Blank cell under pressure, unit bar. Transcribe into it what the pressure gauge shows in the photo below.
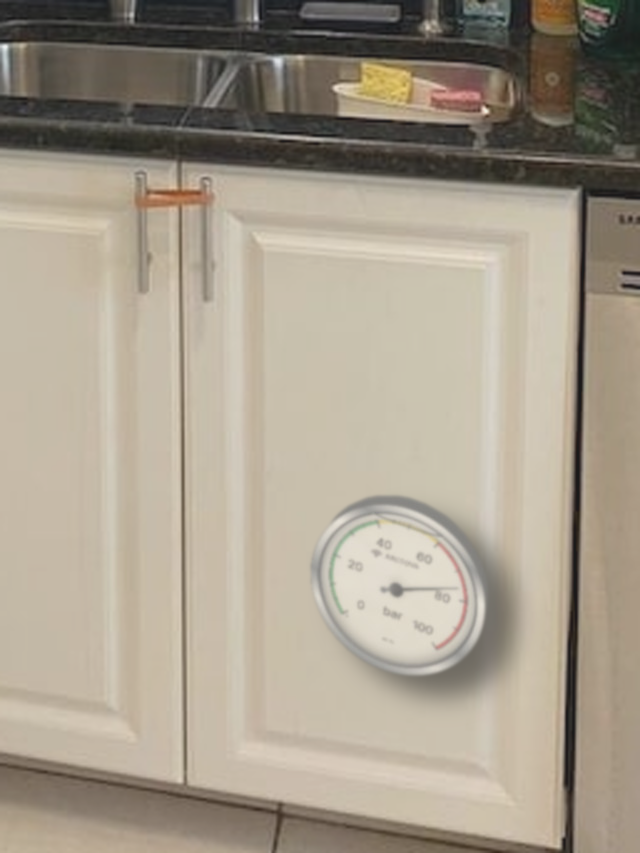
75 bar
